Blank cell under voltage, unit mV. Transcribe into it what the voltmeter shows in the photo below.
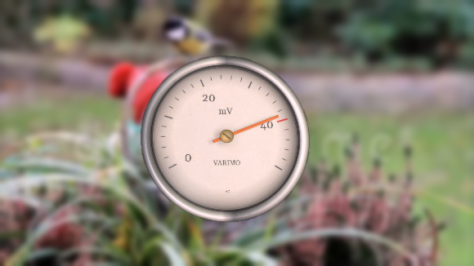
39 mV
